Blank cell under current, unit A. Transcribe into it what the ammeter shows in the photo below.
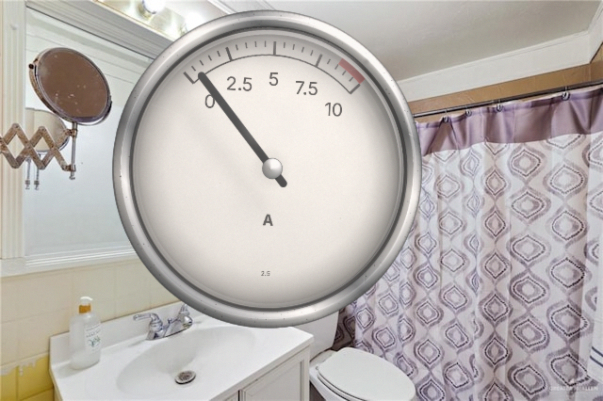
0.5 A
